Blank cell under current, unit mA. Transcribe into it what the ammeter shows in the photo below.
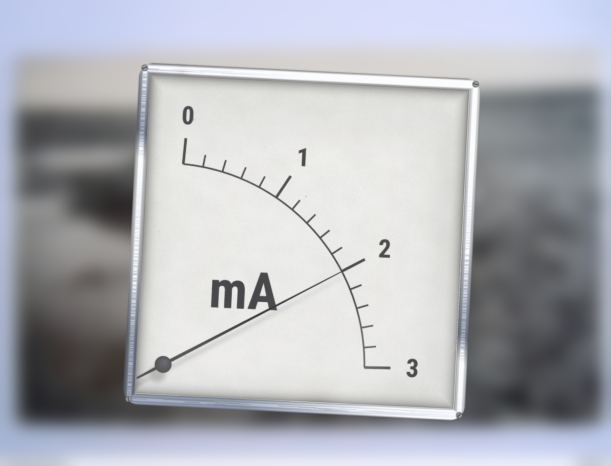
2 mA
